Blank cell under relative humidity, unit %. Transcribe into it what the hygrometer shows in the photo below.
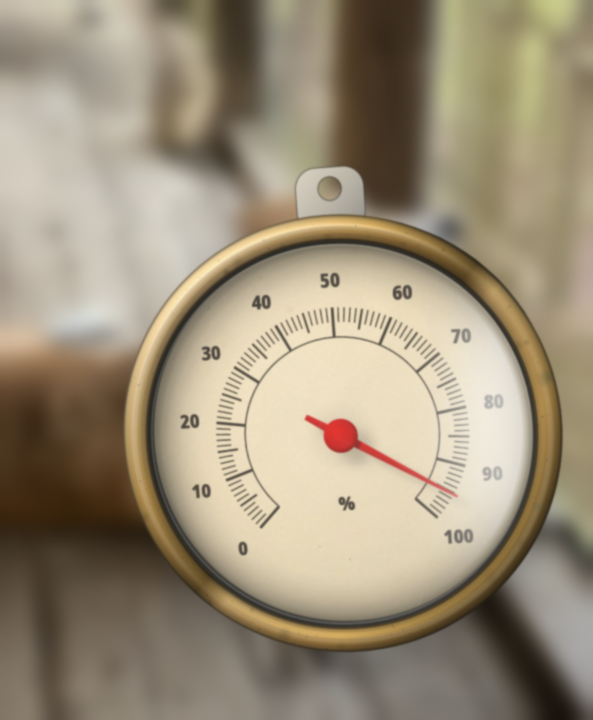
95 %
